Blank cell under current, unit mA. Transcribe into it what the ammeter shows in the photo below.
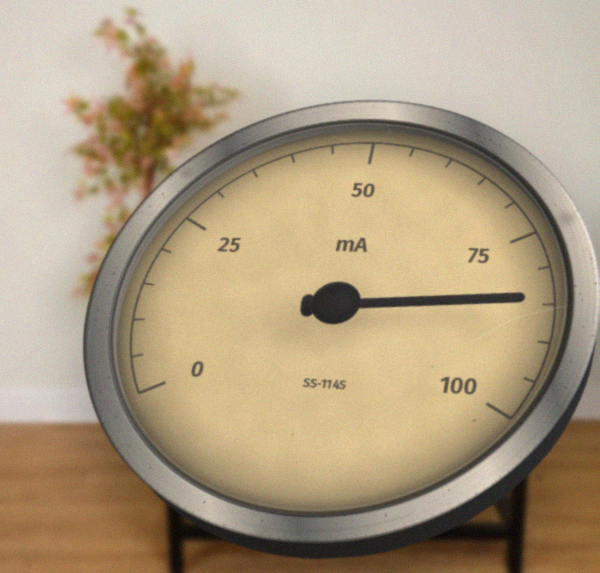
85 mA
